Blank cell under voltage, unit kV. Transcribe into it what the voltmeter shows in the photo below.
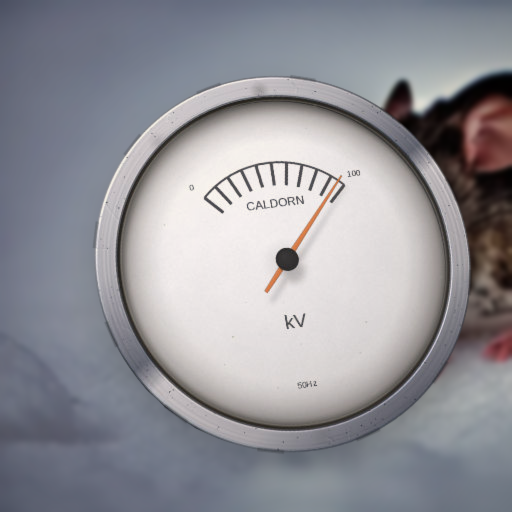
95 kV
